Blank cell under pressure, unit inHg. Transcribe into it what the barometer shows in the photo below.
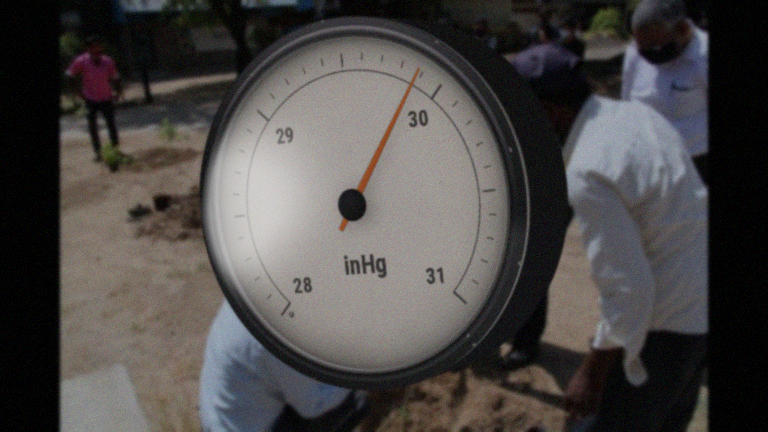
29.9 inHg
